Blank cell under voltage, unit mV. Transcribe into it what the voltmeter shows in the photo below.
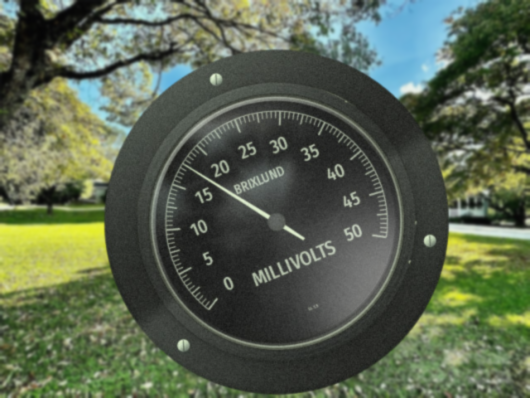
17.5 mV
